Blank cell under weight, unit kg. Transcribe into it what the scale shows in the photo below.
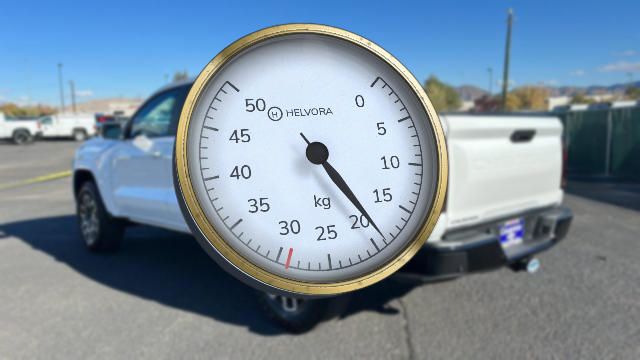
19 kg
